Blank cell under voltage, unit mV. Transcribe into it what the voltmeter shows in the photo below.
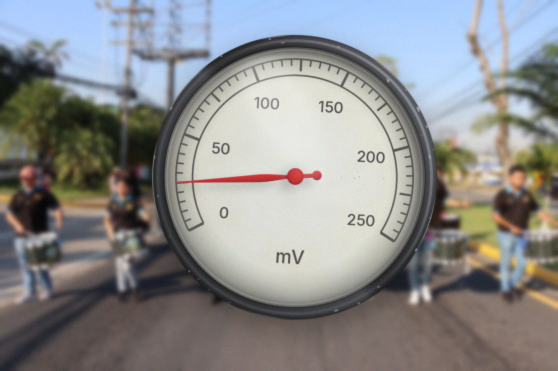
25 mV
